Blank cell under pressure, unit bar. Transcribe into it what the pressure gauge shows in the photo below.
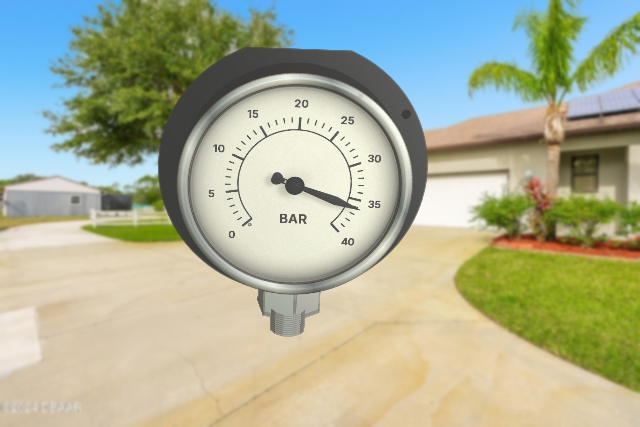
36 bar
